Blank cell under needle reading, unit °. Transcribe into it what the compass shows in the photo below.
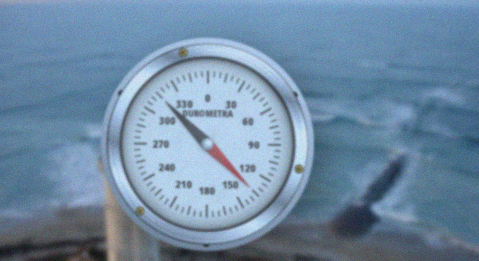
135 °
